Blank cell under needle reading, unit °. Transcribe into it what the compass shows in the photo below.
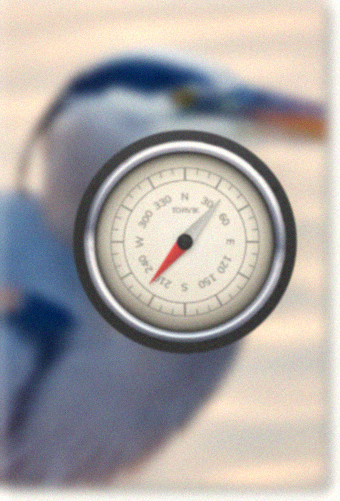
220 °
